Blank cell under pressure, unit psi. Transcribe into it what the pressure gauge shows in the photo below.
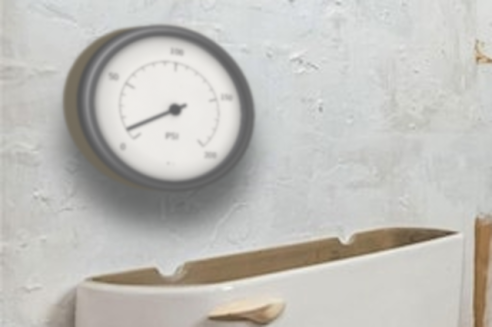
10 psi
